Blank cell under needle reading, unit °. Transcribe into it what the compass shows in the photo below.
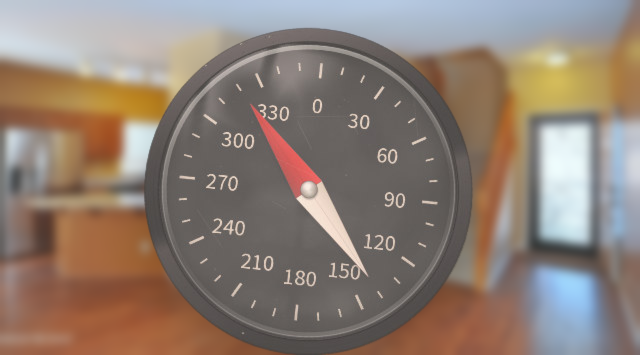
320 °
